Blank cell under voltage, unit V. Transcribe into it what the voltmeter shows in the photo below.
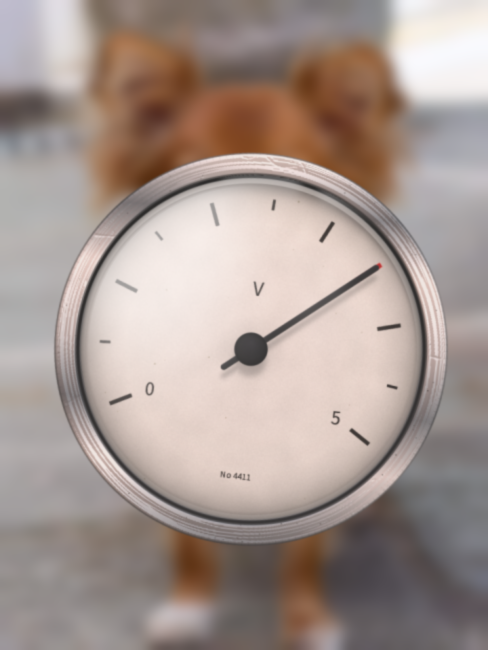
3.5 V
